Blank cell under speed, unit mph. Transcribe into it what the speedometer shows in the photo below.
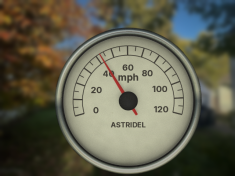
42.5 mph
